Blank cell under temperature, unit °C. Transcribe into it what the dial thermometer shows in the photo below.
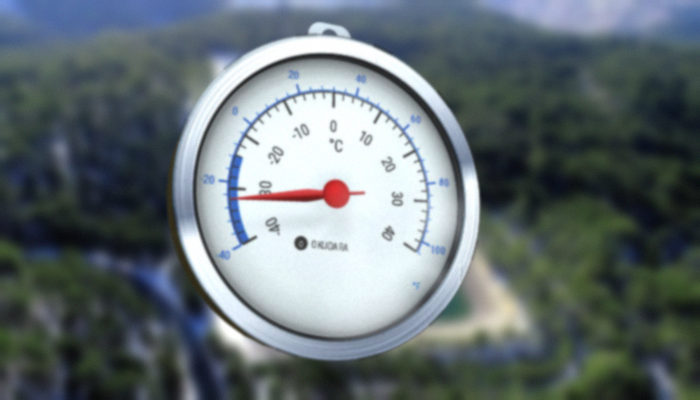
-32 °C
